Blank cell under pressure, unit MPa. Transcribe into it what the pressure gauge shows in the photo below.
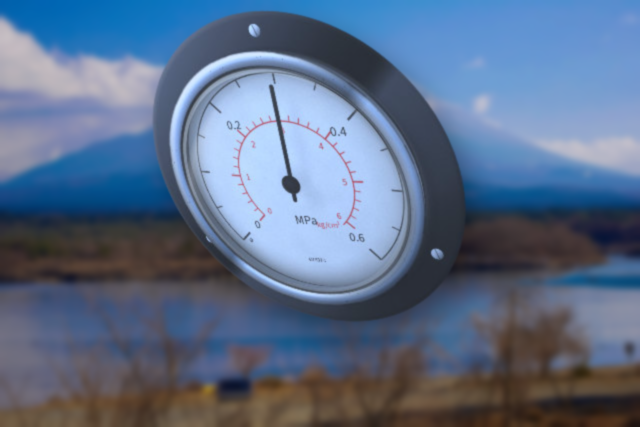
0.3 MPa
